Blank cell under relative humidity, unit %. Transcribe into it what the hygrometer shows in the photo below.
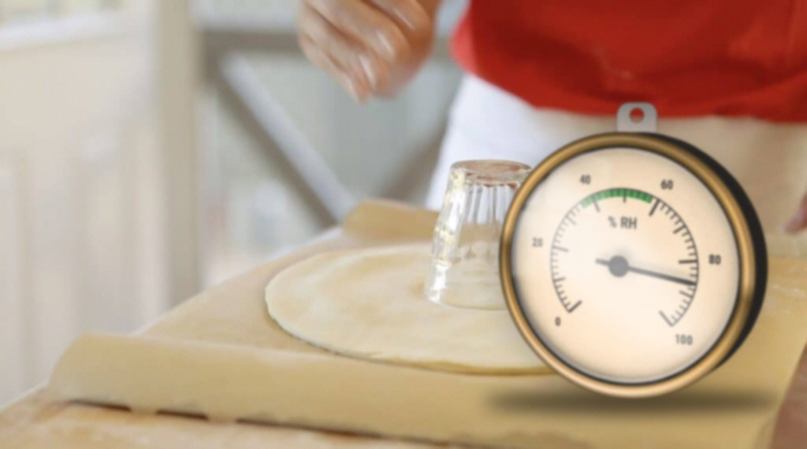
86 %
